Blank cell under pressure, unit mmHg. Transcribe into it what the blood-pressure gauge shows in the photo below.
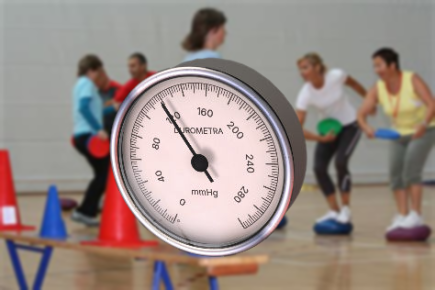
120 mmHg
